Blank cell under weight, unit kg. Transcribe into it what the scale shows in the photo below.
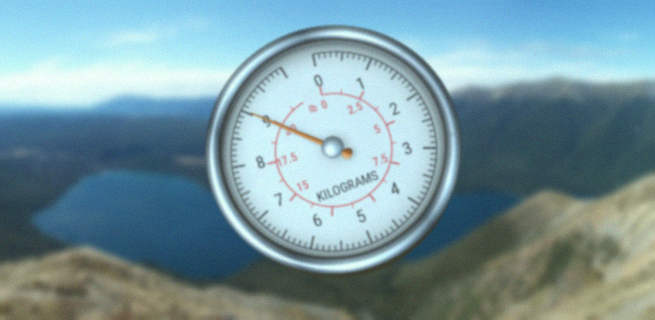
9 kg
